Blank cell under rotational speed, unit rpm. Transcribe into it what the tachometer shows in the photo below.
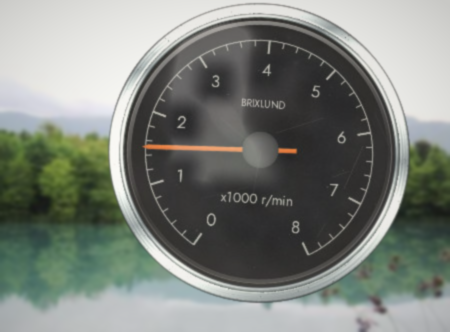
1500 rpm
